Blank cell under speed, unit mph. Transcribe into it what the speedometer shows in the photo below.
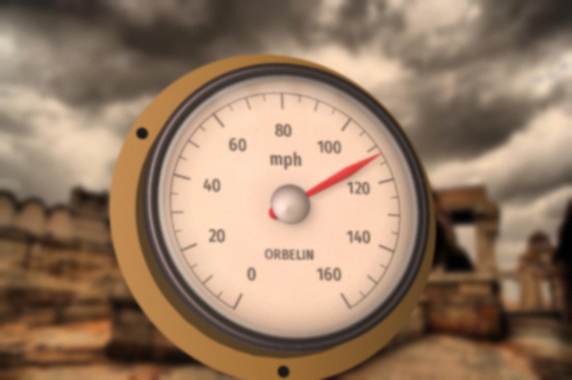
112.5 mph
